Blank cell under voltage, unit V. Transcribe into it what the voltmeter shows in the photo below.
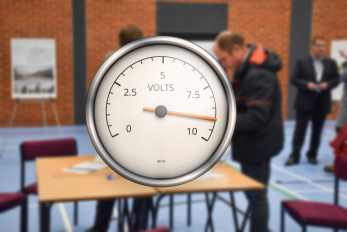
9 V
